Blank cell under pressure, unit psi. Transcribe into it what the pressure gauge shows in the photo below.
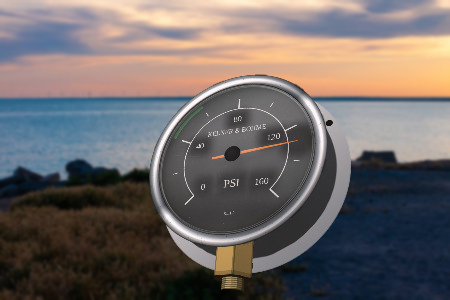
130 psi
